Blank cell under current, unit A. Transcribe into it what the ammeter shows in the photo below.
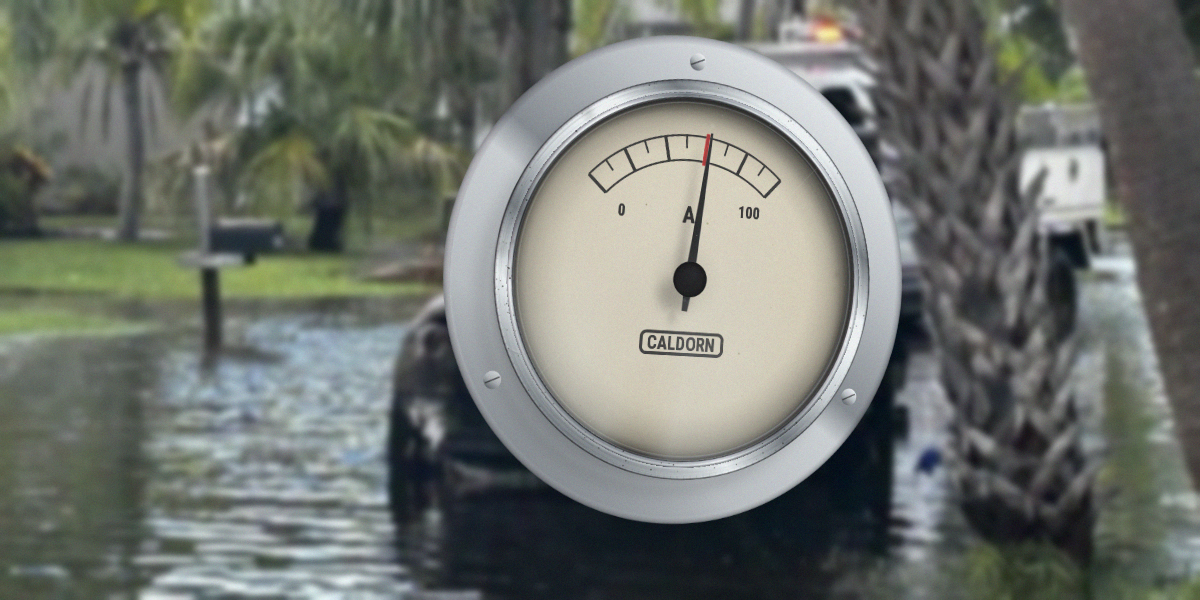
60 A
